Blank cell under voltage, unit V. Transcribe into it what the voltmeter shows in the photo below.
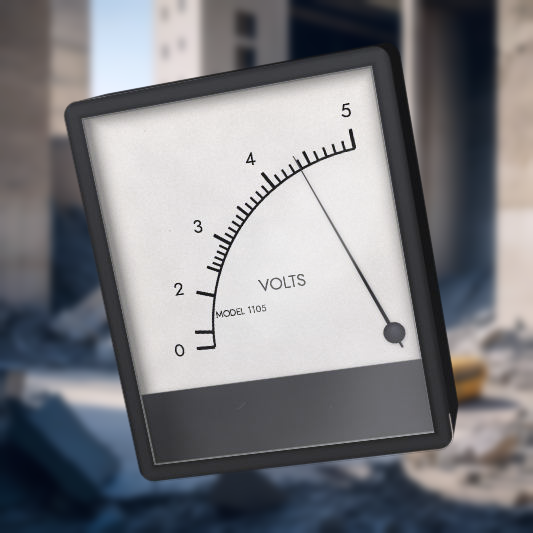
4.4 V
